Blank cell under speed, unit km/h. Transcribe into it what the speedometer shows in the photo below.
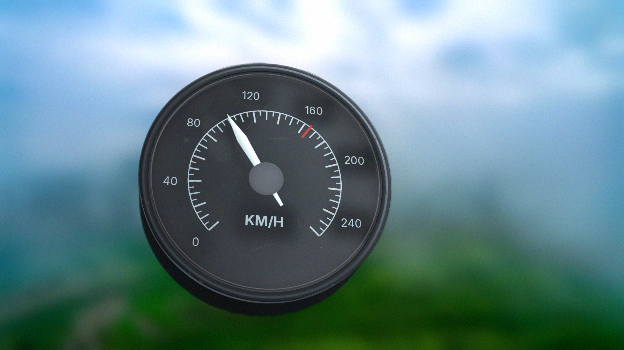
100 km/h
